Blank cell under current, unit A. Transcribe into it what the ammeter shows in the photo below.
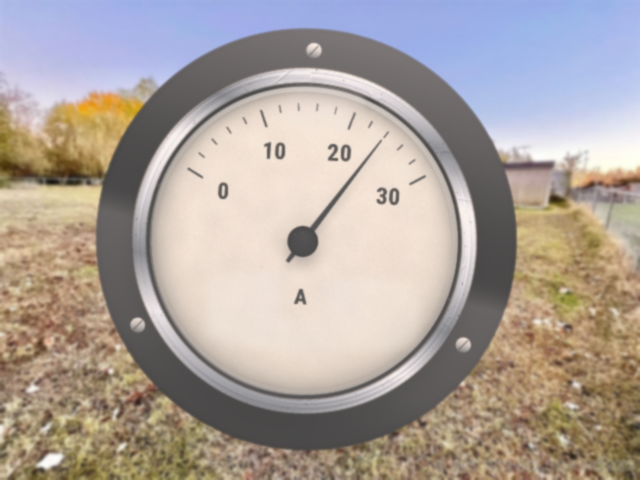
24 A
